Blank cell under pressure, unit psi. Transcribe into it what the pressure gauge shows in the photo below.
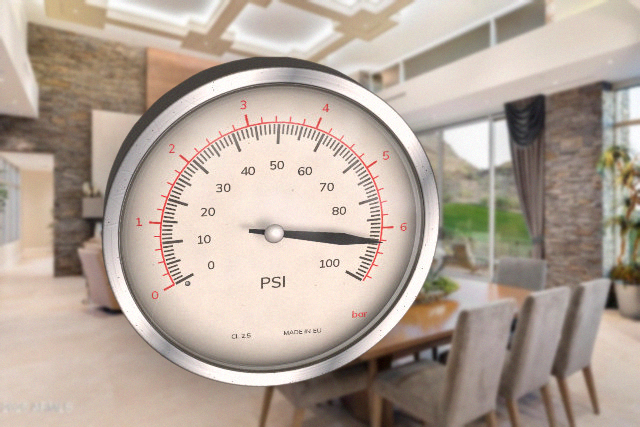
90 psi
